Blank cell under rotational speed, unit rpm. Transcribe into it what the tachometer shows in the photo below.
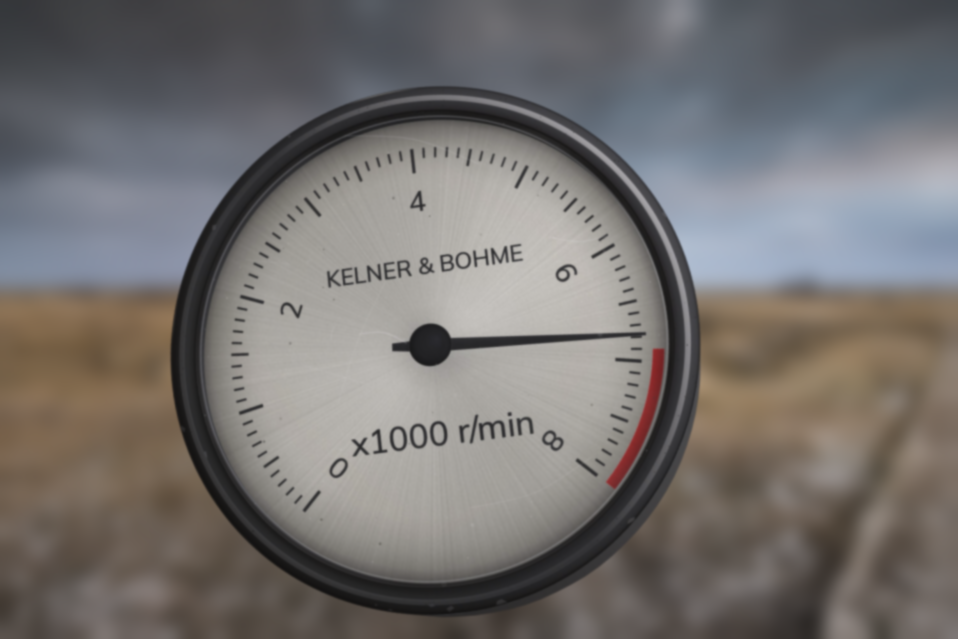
6800 rpm
